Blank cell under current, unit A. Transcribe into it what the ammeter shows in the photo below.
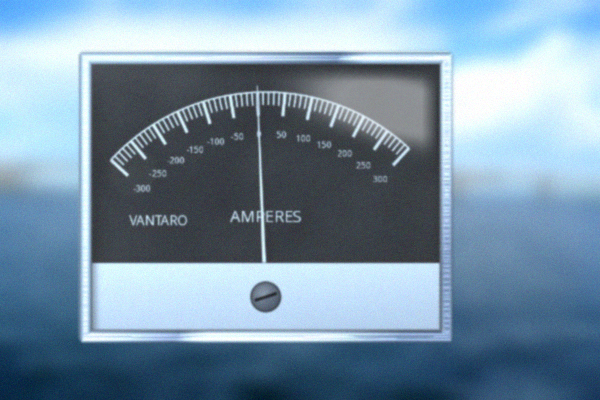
0 A
